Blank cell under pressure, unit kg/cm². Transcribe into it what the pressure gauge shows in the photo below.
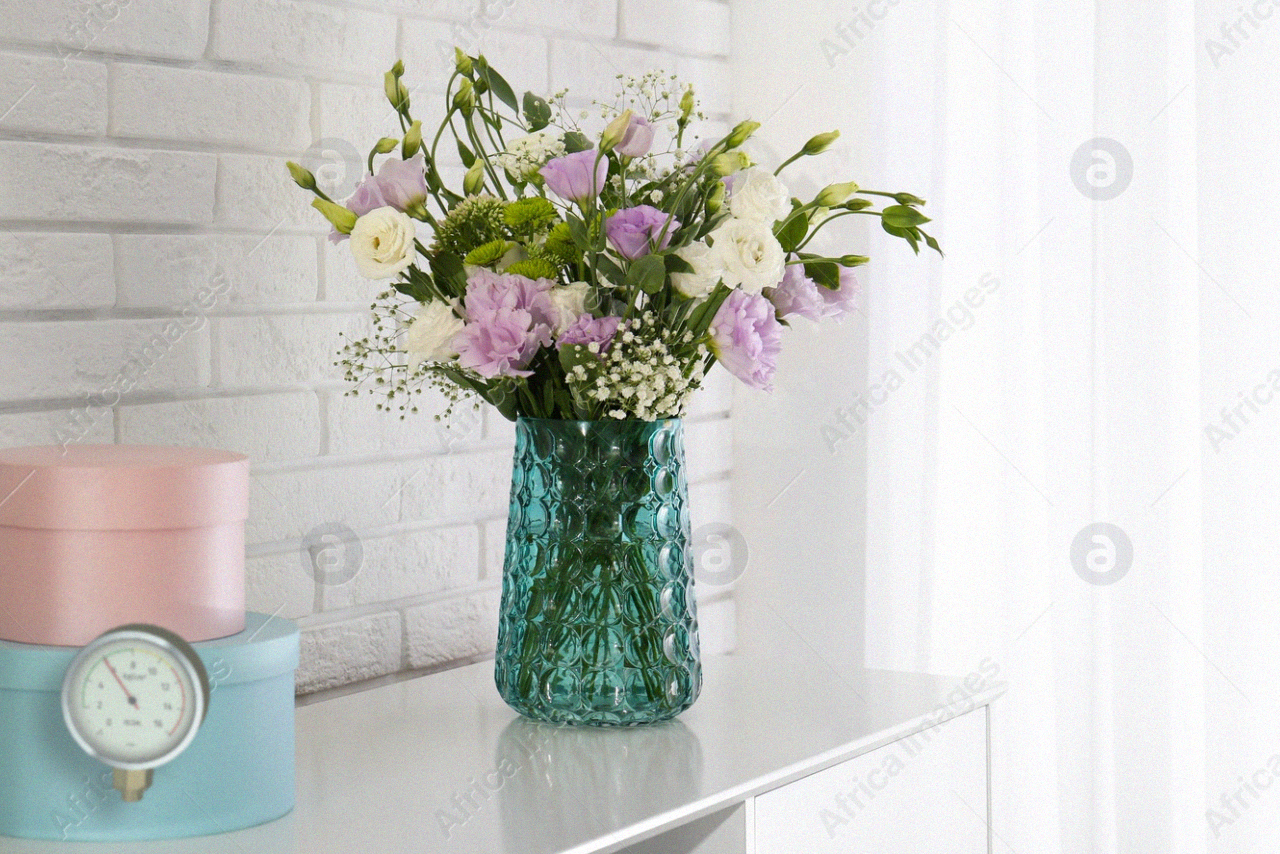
6 kg/cm²
